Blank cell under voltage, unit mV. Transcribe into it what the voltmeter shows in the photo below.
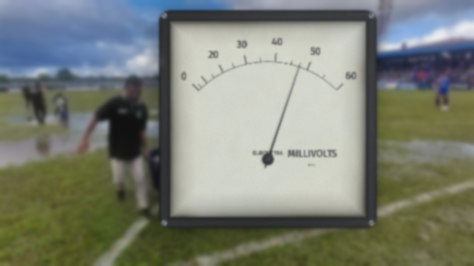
47.5 mV
